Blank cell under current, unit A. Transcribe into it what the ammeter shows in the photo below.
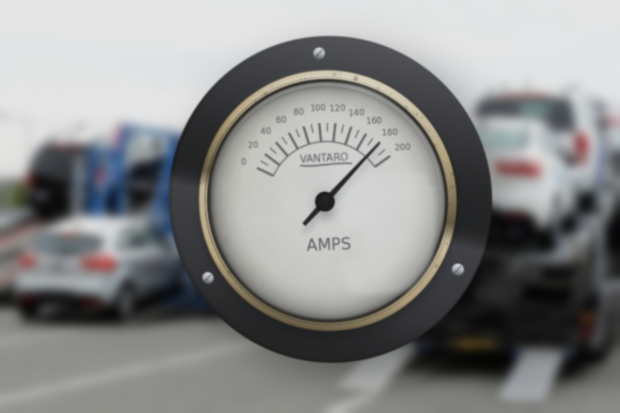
180 A
